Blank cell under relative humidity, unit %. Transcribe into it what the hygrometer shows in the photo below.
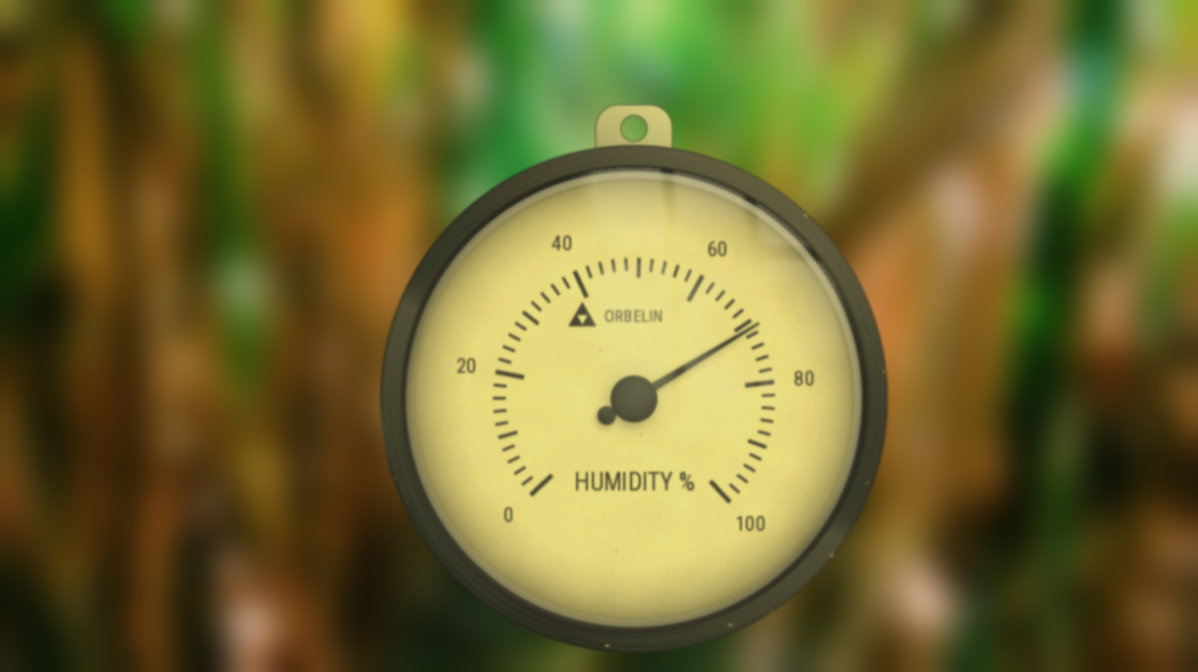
71 %
